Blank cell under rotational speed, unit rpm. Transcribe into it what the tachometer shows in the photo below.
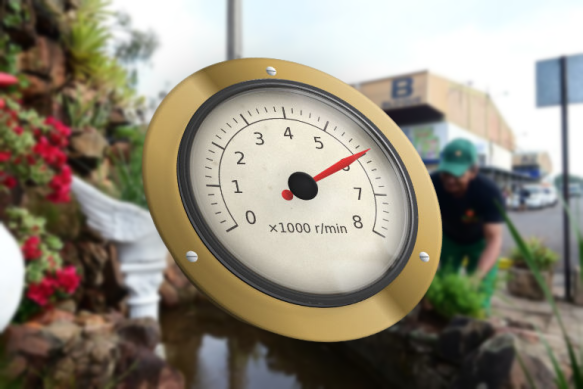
6000 rpm
